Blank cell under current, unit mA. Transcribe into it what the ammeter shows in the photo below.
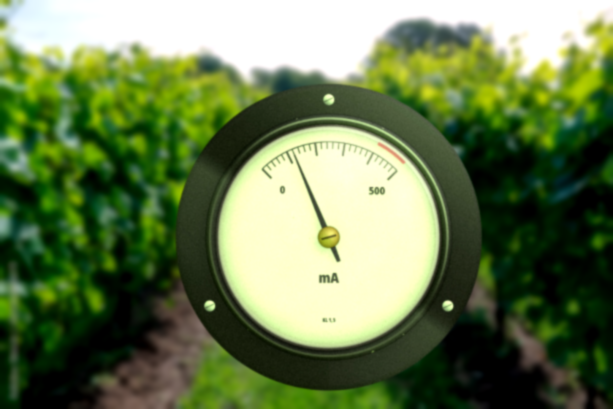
120 mA
